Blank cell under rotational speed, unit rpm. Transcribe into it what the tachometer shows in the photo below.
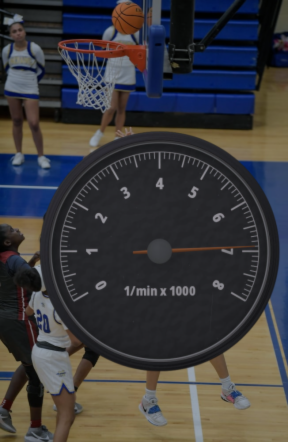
6900 rpm
